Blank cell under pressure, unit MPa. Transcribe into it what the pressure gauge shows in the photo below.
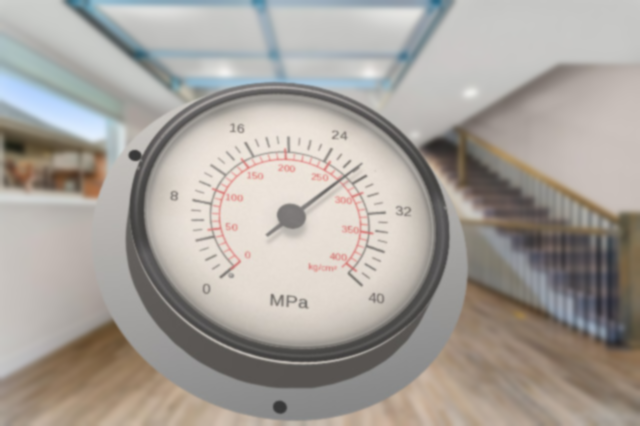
27 MPa
